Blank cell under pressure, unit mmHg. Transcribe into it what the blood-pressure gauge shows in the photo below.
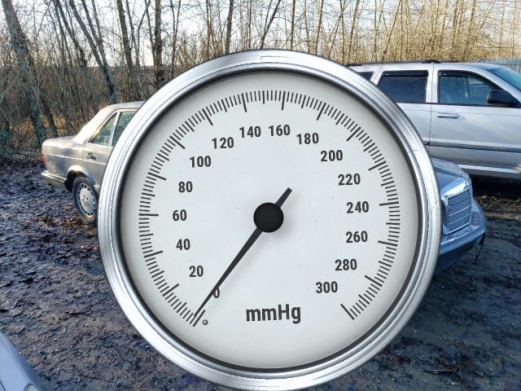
2 mmHg
